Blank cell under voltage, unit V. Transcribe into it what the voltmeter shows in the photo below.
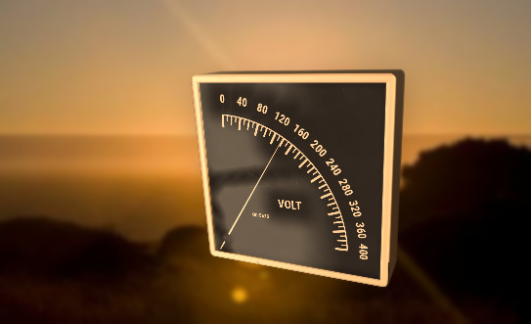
140 V
